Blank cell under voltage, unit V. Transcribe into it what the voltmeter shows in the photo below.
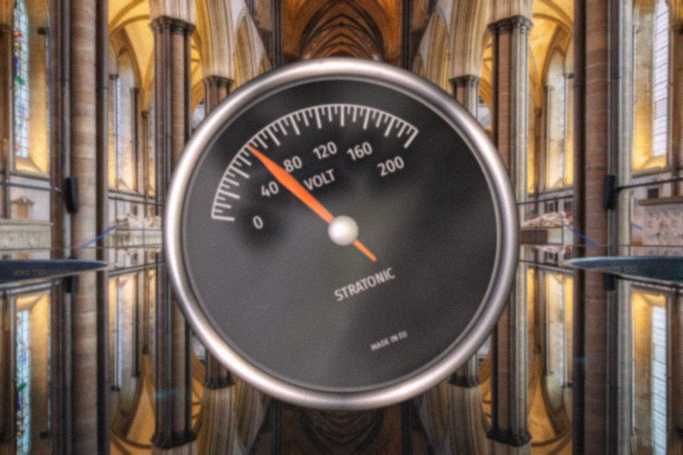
60 V
